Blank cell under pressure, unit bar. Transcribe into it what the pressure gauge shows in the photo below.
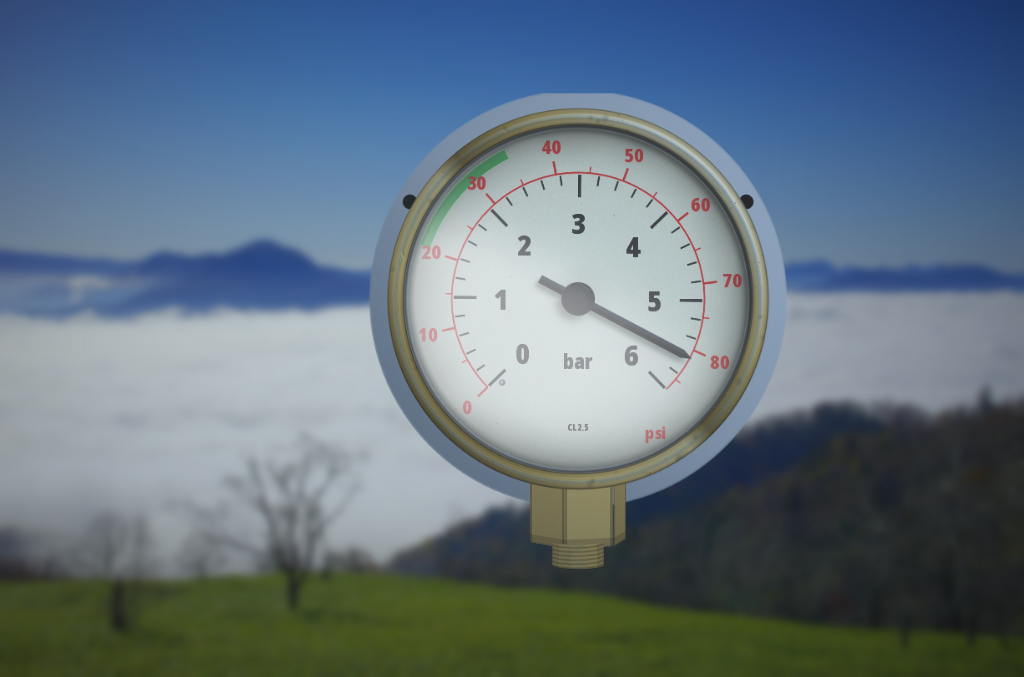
5.6 bar
